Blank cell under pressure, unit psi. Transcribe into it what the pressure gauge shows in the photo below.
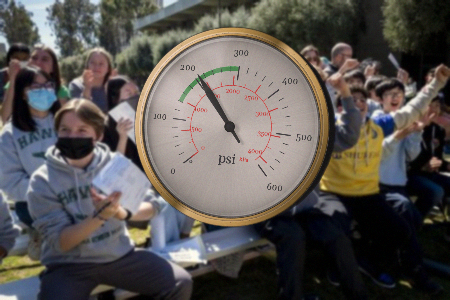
210 psi
